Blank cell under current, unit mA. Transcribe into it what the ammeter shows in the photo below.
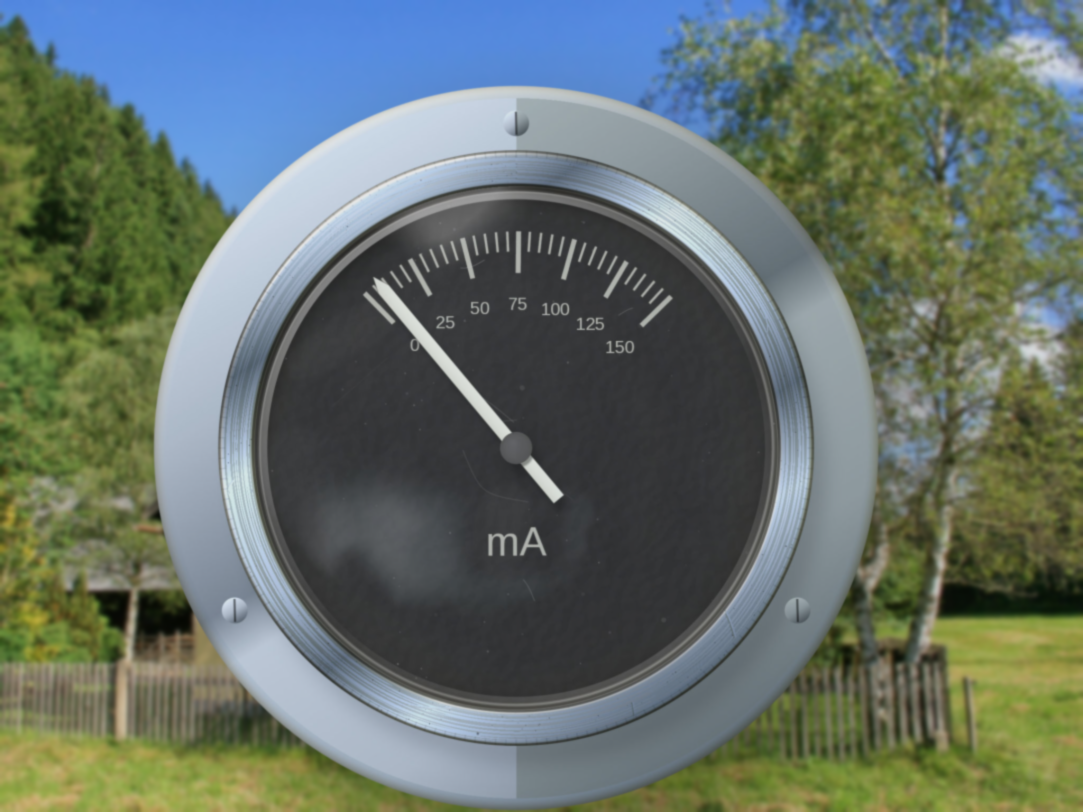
7.5 mA
